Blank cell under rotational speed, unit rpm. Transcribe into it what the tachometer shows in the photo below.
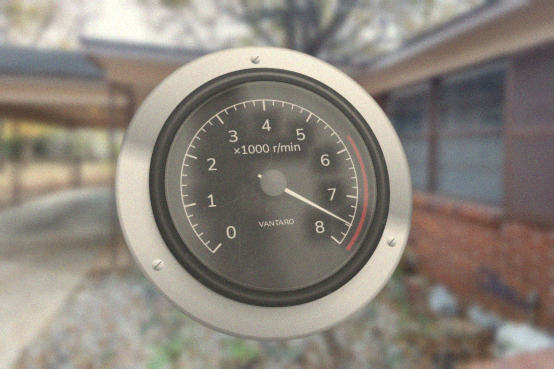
7600 rpm
